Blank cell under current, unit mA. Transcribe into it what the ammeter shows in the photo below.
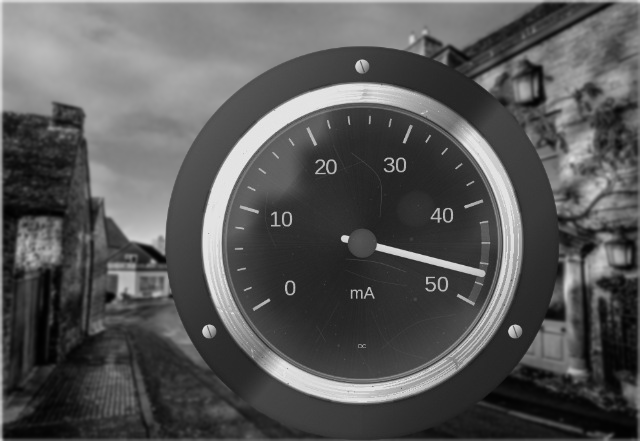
47 mA
